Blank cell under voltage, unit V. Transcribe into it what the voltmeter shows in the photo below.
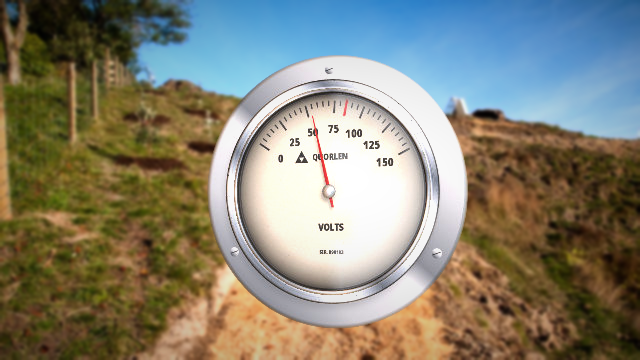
55 V
